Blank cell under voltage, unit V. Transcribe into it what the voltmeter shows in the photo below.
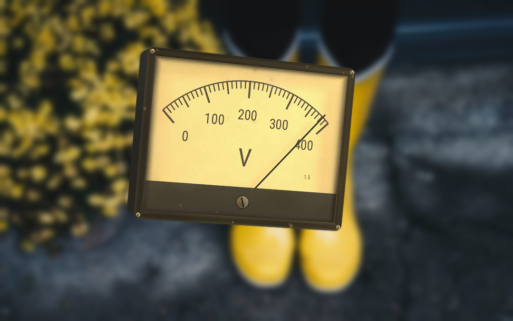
380 V
